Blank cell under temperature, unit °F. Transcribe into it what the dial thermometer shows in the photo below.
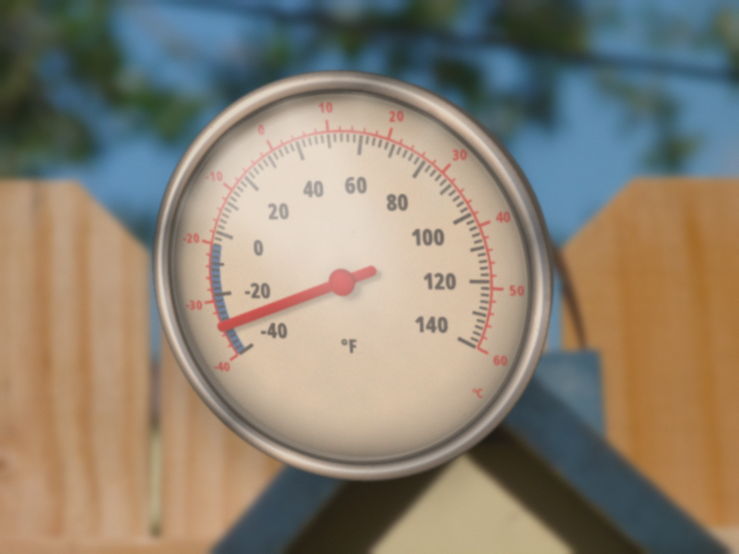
-30 °F
